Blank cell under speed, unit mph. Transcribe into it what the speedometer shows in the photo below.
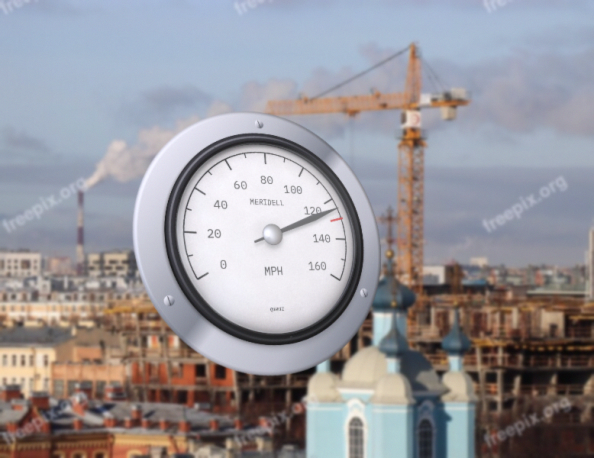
125 mph
